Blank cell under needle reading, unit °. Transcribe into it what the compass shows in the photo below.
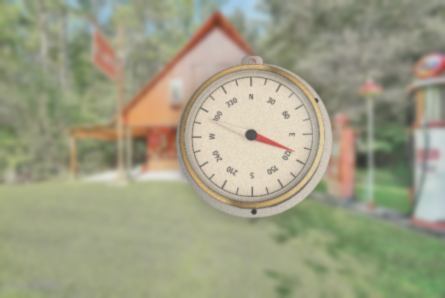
112.5 °
